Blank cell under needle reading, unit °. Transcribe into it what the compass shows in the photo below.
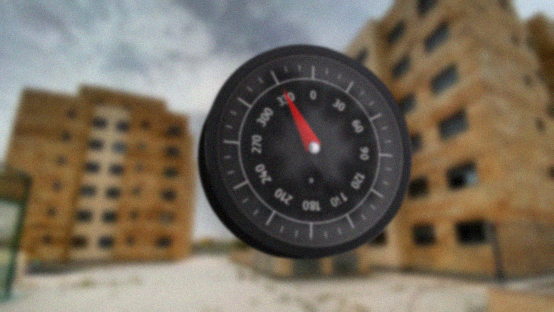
330 °
